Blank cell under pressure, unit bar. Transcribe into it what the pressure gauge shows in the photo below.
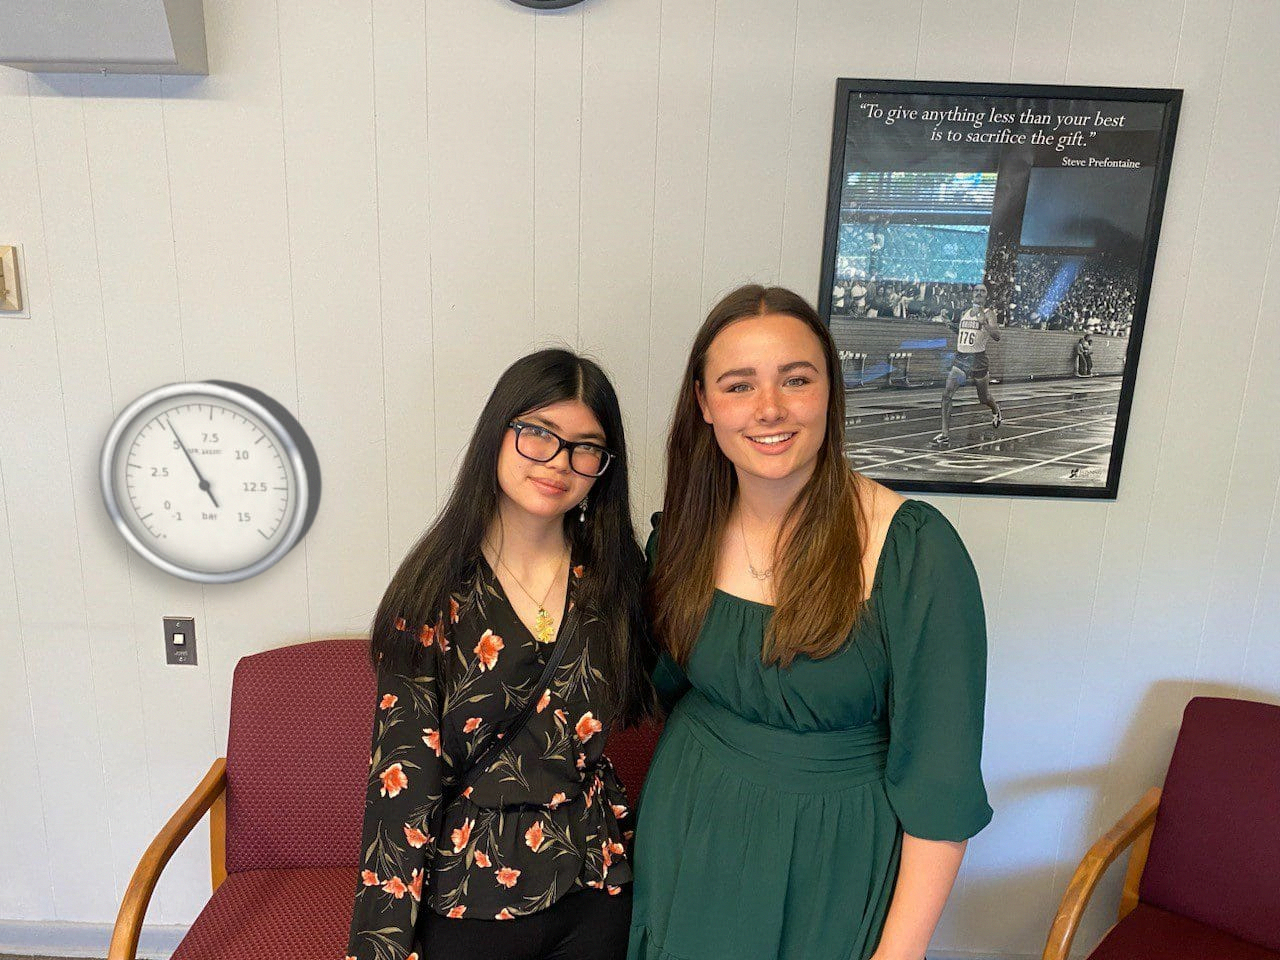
5.5 bar
